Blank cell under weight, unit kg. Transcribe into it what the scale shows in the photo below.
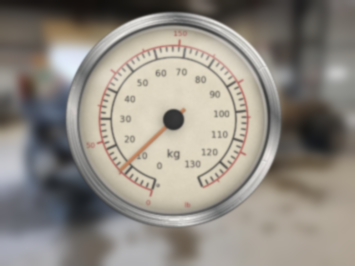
12 kg
